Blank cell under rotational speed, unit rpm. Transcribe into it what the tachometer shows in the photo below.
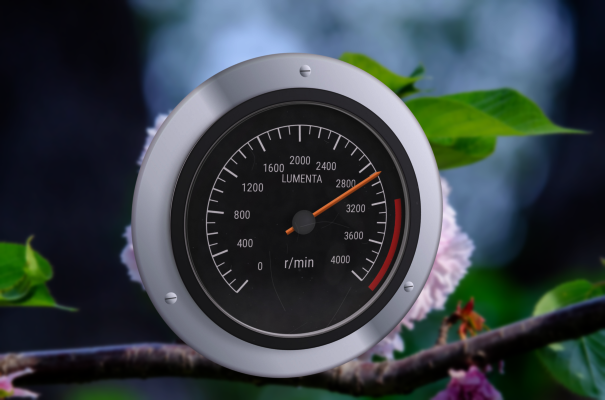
2900 rpm
